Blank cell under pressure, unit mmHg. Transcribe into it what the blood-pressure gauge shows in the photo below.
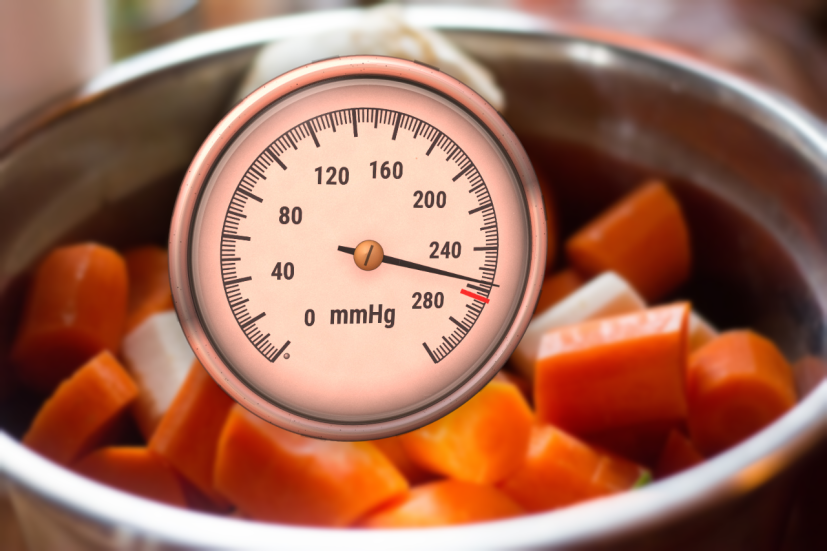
256 mmHg
